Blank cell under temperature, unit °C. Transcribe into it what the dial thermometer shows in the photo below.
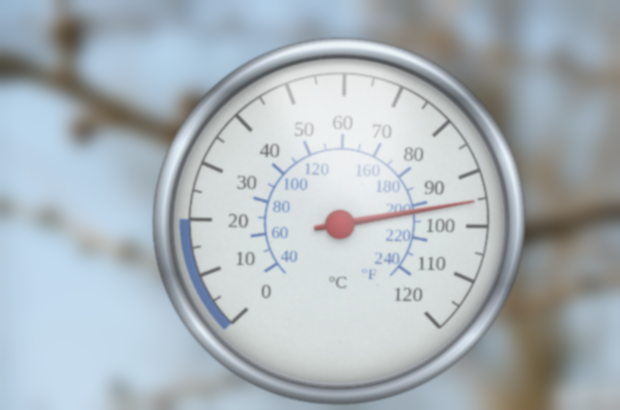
95 °C
